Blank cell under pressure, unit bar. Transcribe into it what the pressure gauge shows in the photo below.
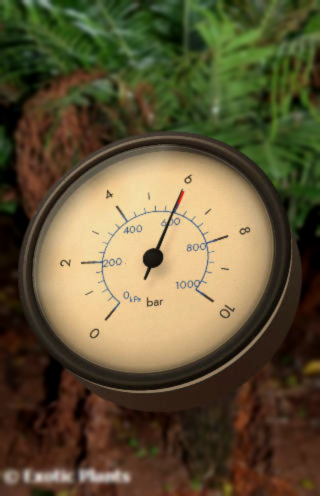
6 bar
